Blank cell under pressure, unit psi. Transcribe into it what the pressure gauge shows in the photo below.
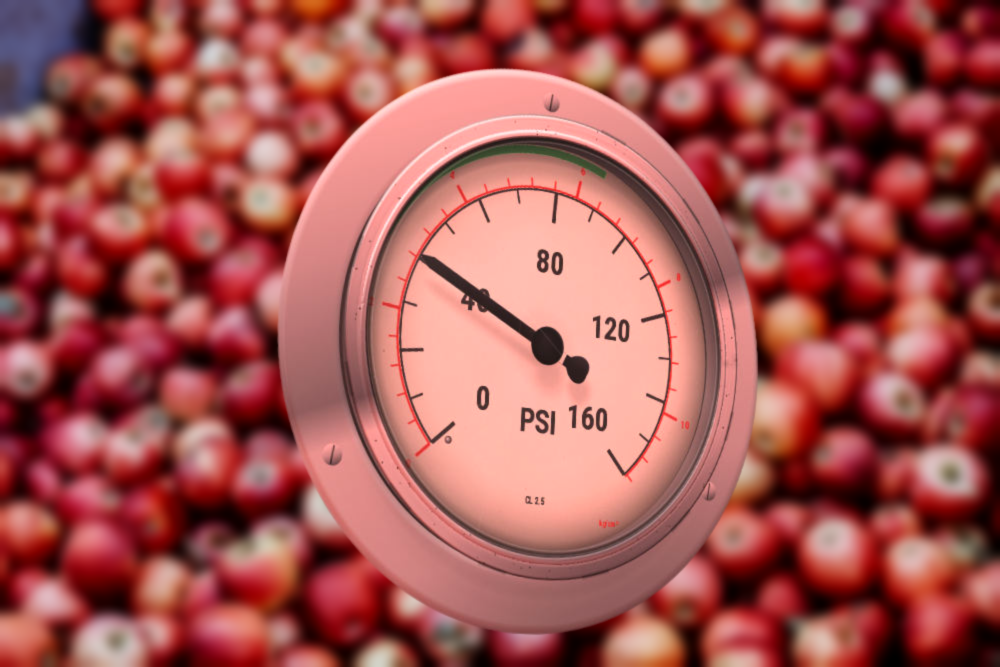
40 psi
